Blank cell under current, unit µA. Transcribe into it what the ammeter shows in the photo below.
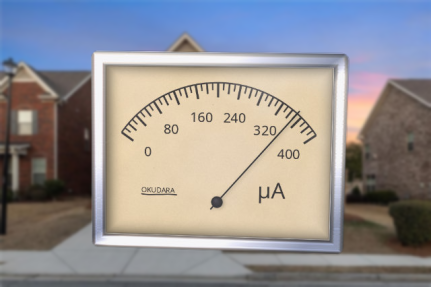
350 µA
